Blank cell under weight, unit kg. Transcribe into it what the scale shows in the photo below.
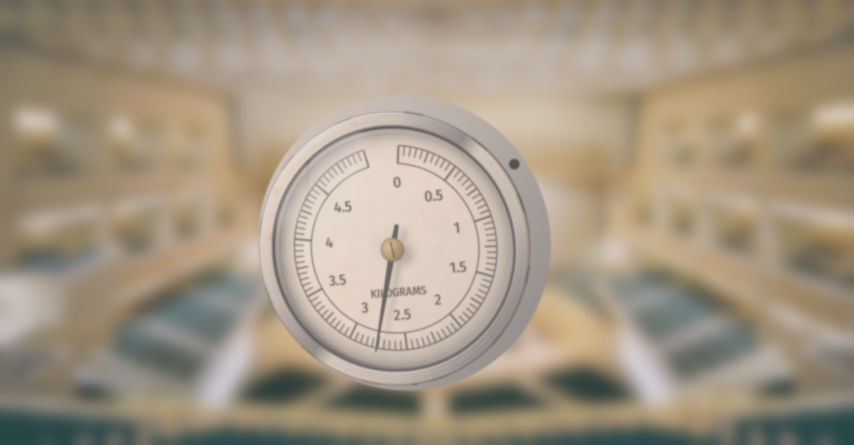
2.75 kg
